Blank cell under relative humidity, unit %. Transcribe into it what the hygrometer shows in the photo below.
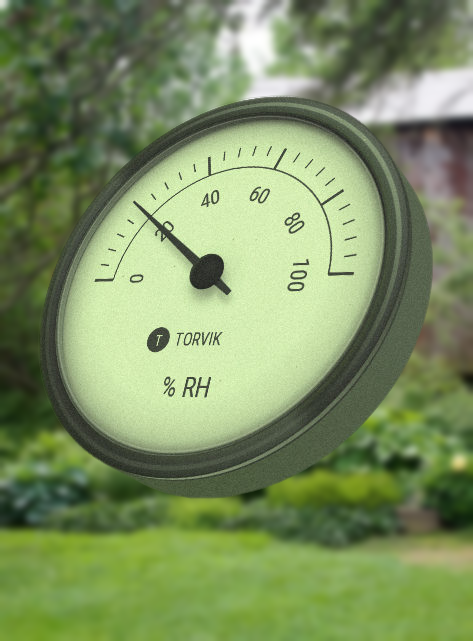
20 %
